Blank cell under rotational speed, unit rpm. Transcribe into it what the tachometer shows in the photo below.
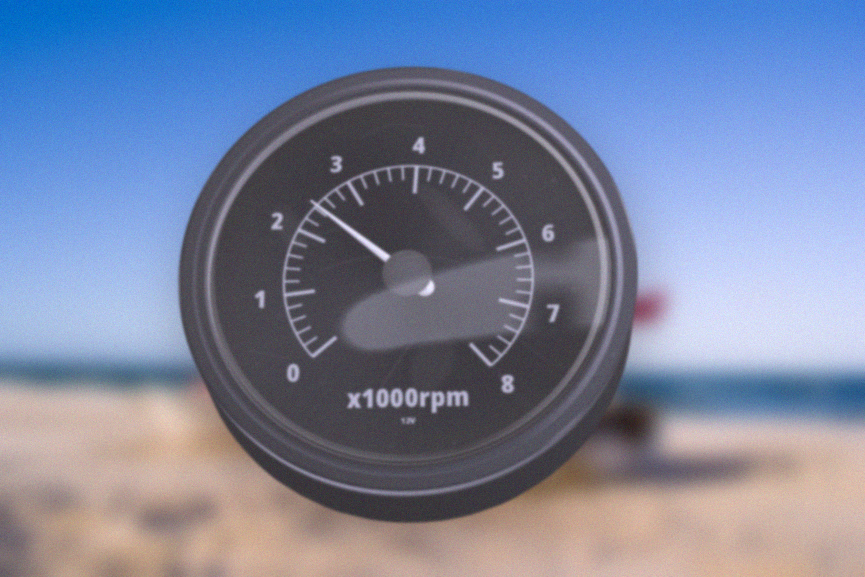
2400 rpm
